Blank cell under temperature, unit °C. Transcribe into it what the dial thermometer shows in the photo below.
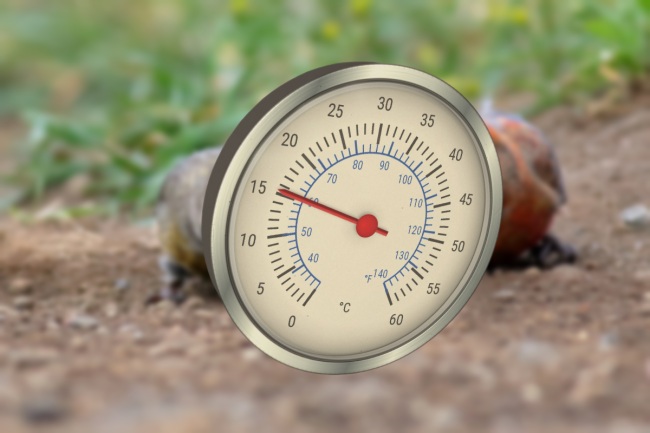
15.5 °C
